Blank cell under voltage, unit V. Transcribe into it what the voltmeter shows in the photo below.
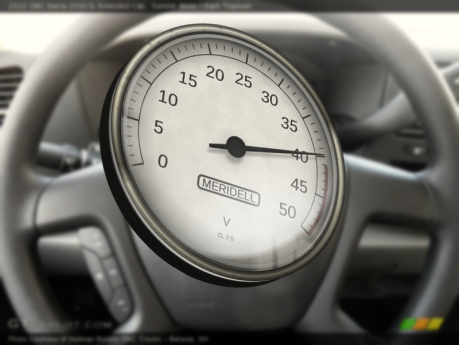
40 V
